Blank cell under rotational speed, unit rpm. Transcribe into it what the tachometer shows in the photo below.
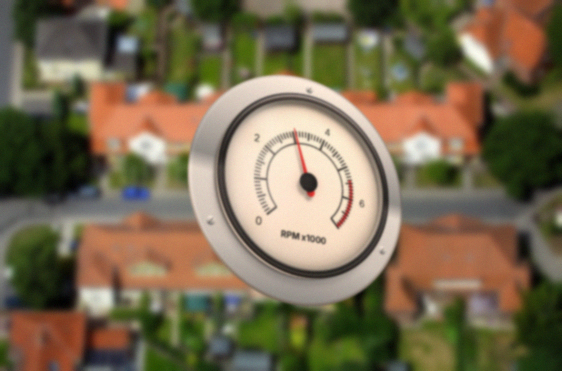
3000 rpm
